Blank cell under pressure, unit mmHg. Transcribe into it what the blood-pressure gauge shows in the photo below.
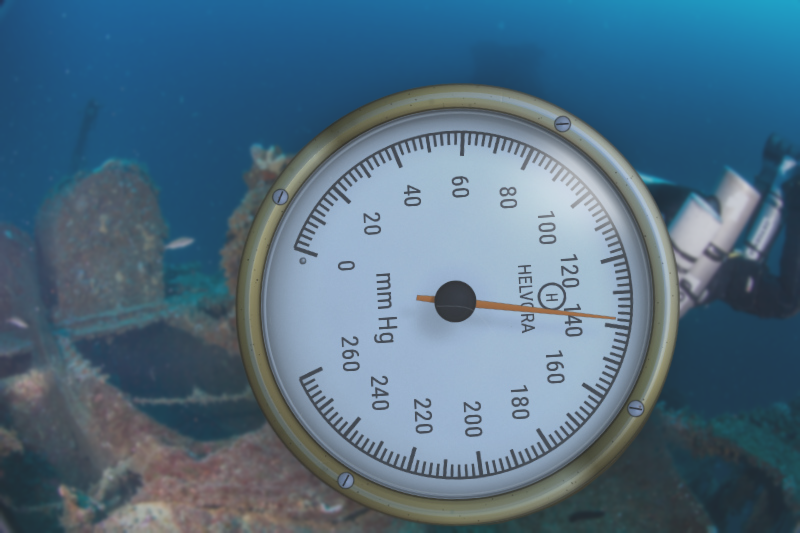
138 mmHg
